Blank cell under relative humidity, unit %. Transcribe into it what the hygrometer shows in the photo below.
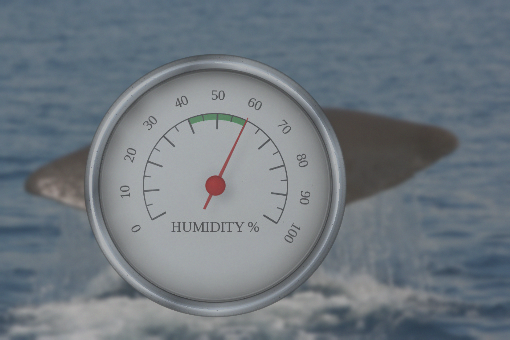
60 %
